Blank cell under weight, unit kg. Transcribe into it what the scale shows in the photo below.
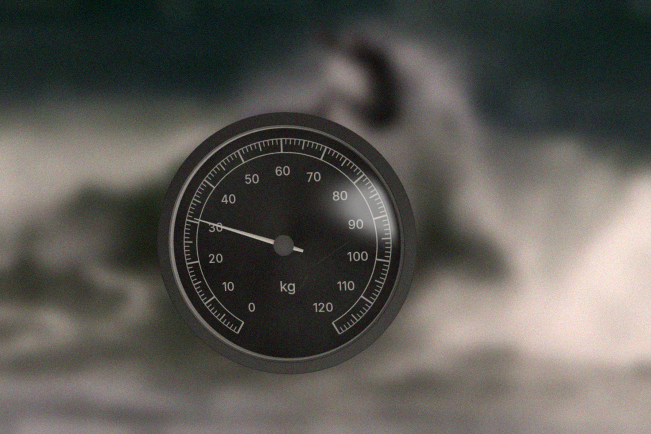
31 kg
